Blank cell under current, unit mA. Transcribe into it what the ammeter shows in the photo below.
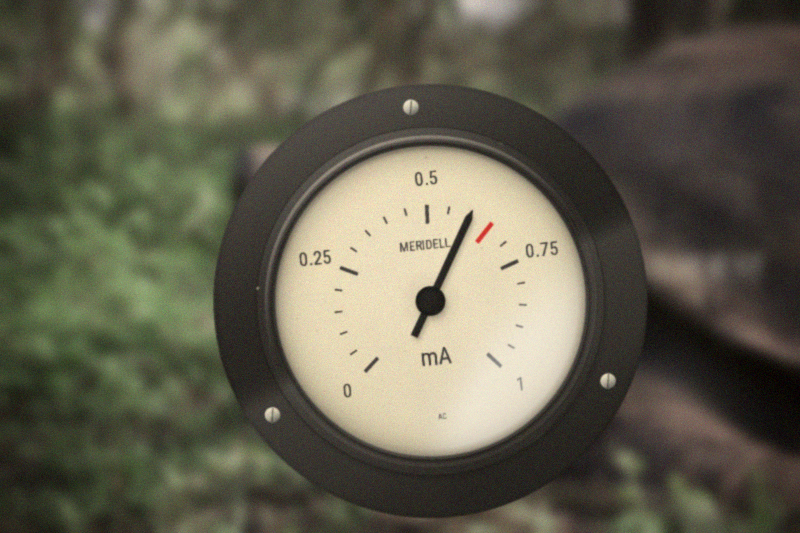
0.6 mA
